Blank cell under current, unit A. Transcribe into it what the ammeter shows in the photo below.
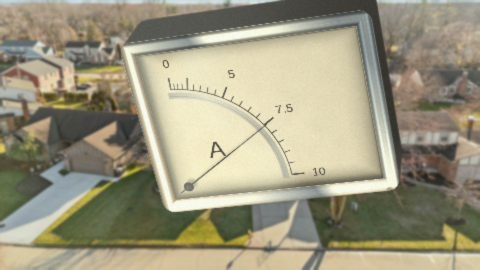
7.5 A
